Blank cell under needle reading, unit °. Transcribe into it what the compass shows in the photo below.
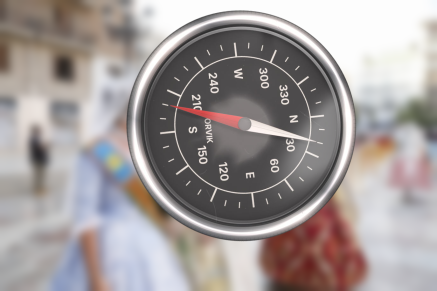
200 °
